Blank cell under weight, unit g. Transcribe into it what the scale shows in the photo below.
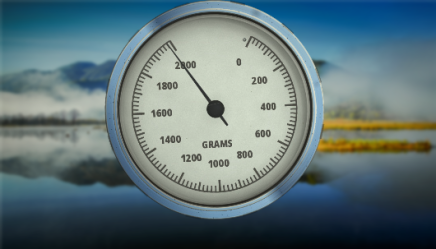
1980 g
